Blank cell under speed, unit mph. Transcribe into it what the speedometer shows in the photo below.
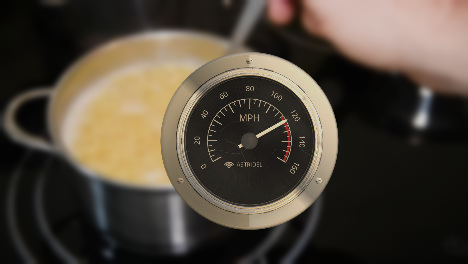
120 mph
